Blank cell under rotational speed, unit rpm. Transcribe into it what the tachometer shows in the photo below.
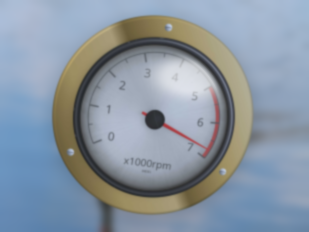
6750 rpm
